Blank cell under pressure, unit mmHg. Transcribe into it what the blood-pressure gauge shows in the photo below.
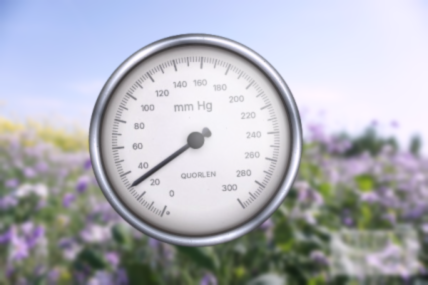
30 mmHg
